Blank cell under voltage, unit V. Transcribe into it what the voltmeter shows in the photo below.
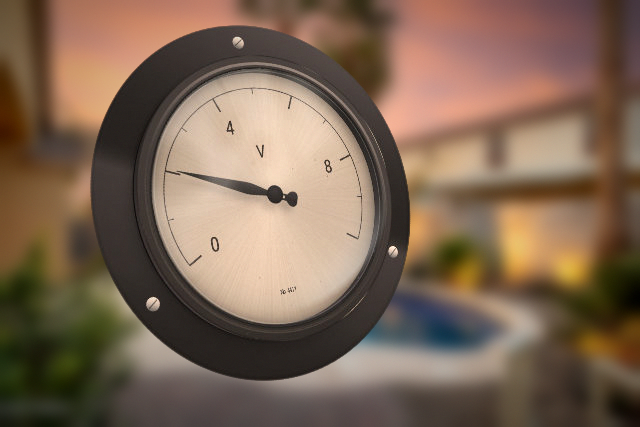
2 V
